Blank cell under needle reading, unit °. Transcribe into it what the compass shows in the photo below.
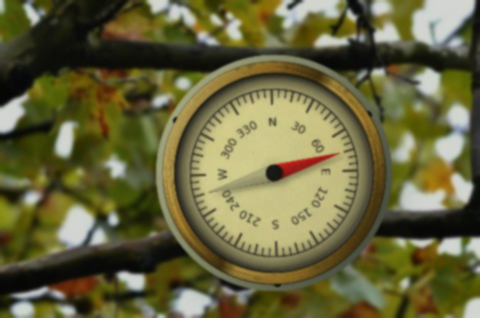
75 °
